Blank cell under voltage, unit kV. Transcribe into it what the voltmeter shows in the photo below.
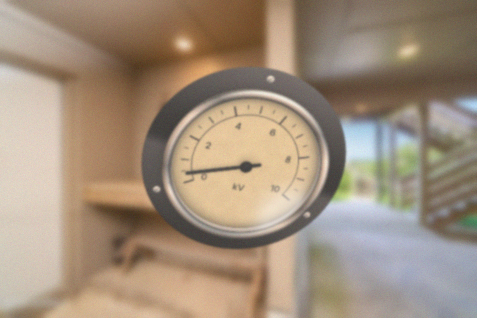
0.5 kV
